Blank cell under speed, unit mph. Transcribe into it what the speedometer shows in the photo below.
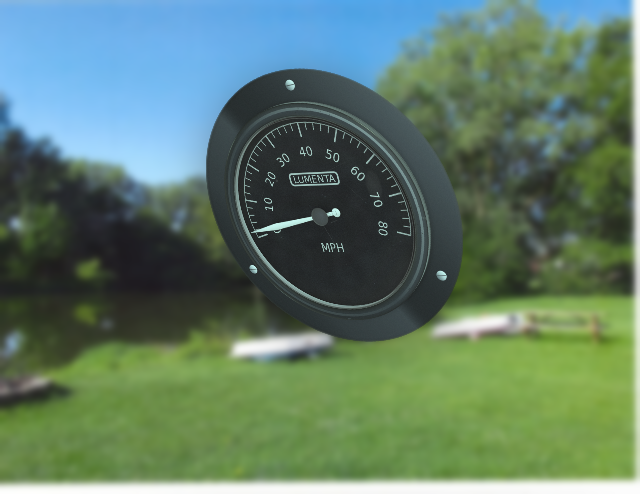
2 mph
